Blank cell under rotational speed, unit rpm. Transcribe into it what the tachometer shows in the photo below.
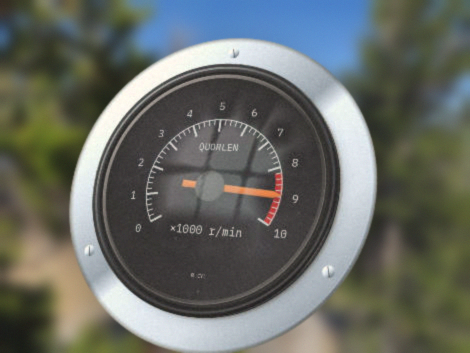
9000 rpm
